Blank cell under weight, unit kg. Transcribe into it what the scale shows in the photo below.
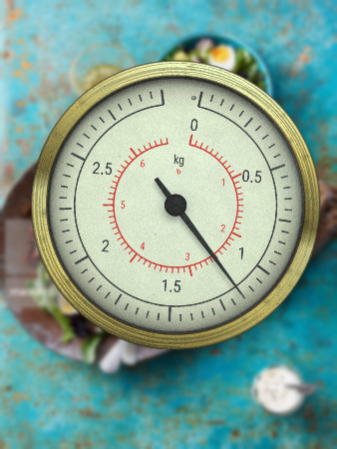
1.15 kg
